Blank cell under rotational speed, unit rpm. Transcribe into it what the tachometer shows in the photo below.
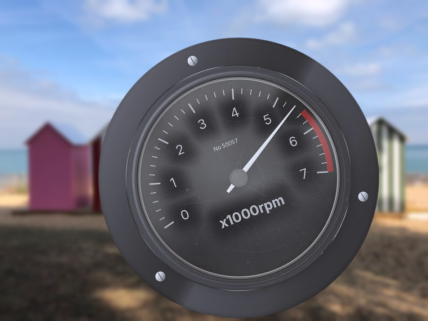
5400 rpm
